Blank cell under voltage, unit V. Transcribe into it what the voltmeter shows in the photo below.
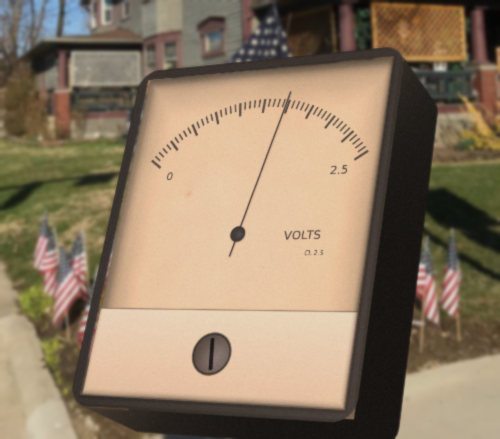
1.5 V
